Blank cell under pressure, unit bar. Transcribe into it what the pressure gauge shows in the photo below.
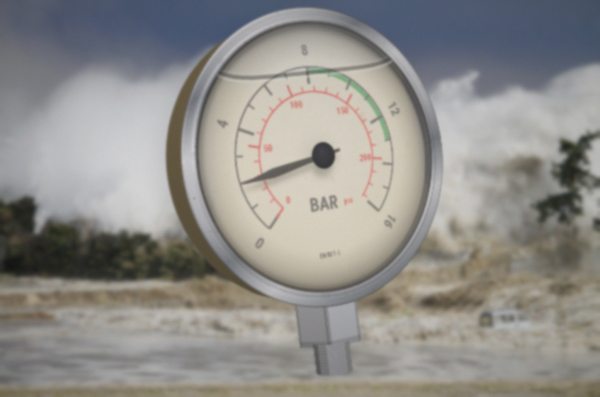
2 bar
